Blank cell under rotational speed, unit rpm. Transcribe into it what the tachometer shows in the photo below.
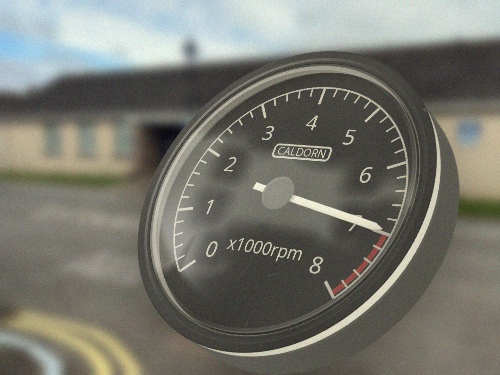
7000 rpm
